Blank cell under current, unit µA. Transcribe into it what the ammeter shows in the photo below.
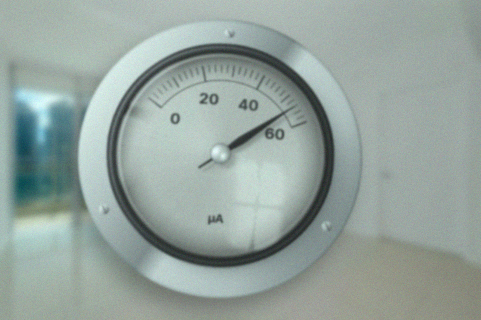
54 µA
